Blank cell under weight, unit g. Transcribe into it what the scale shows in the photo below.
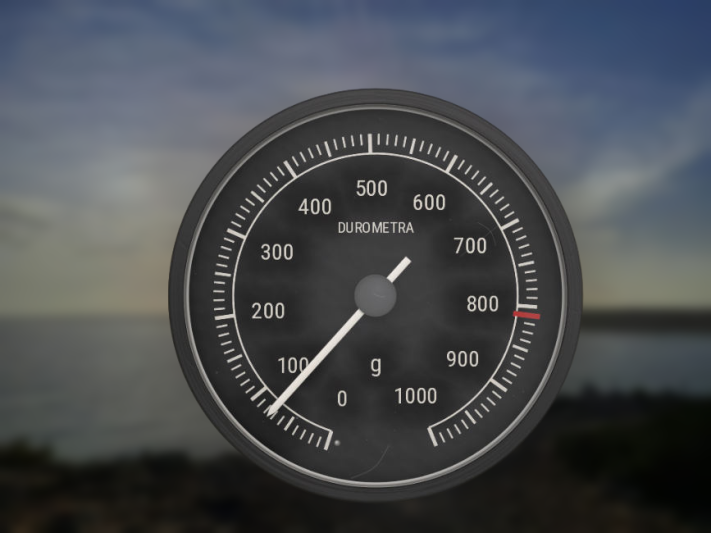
75 g
